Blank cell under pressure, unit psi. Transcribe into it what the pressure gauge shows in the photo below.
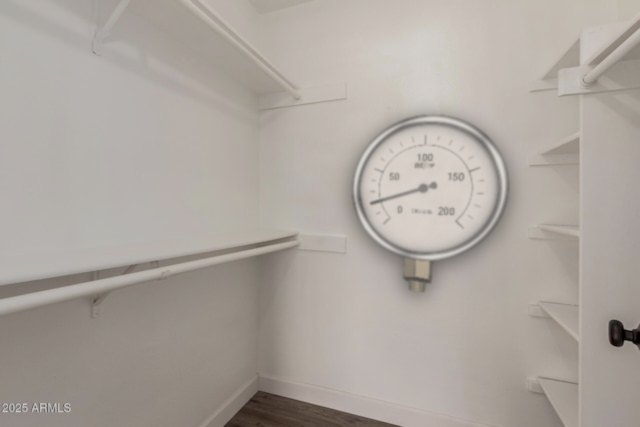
20 psi
